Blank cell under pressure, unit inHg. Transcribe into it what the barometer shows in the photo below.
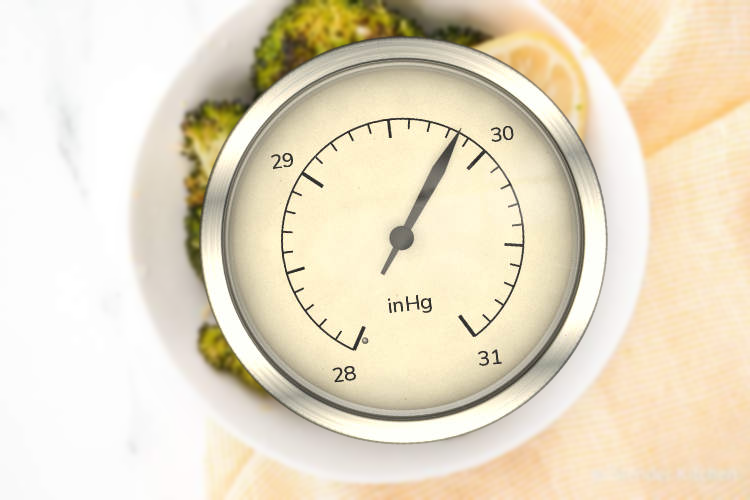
29.85 inHg
